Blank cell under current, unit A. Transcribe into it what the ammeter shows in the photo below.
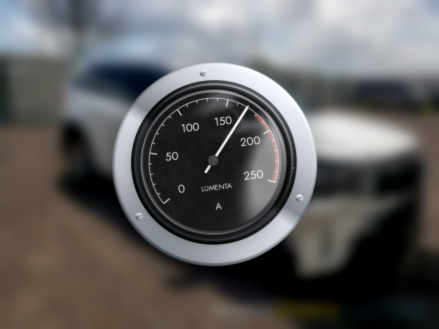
170 A
